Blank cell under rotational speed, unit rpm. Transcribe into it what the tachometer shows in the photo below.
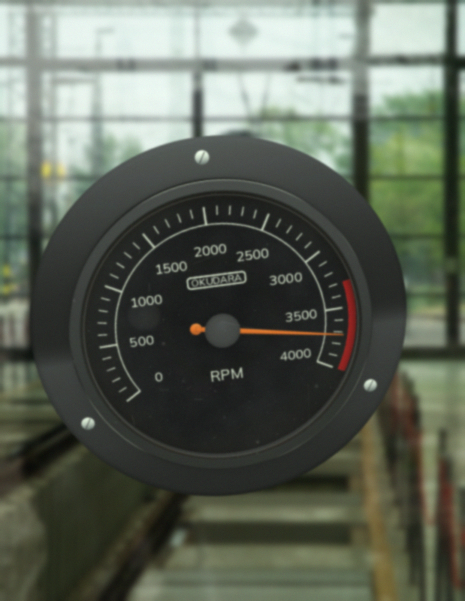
3700 rpm
